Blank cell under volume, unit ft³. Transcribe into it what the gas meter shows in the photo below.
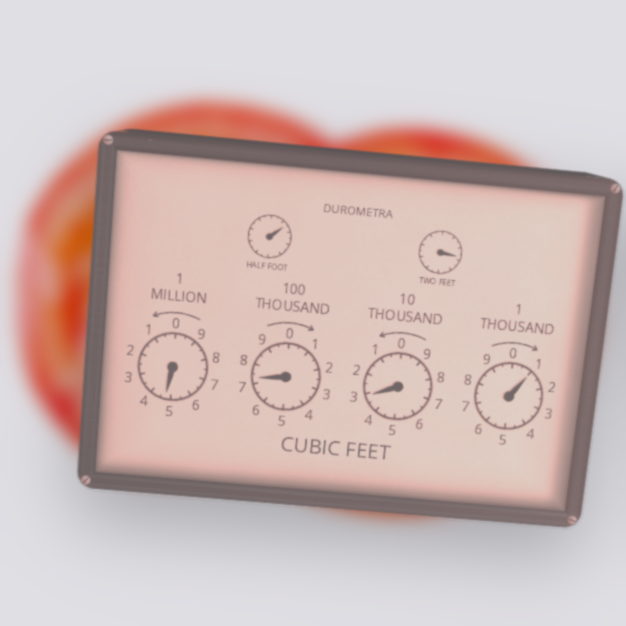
473100 ft³
